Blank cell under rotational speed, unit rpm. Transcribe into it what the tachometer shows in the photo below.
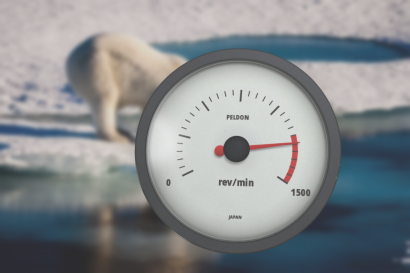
1250 rpm
